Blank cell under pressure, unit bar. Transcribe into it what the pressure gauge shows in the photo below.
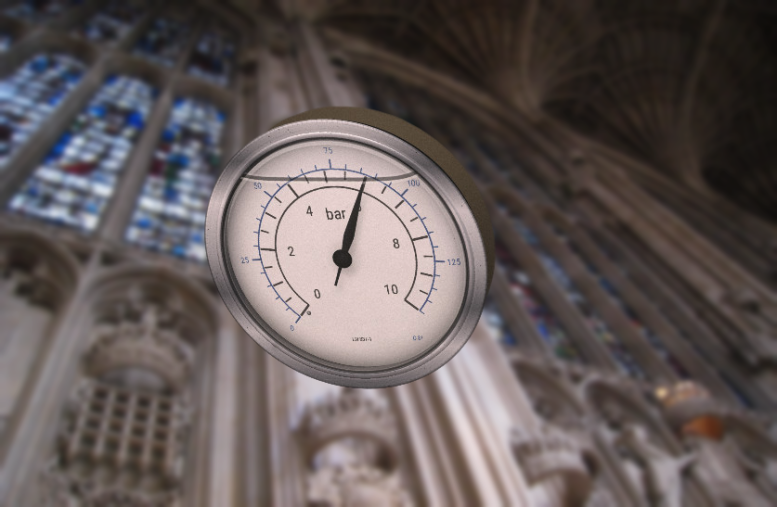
6 bar
